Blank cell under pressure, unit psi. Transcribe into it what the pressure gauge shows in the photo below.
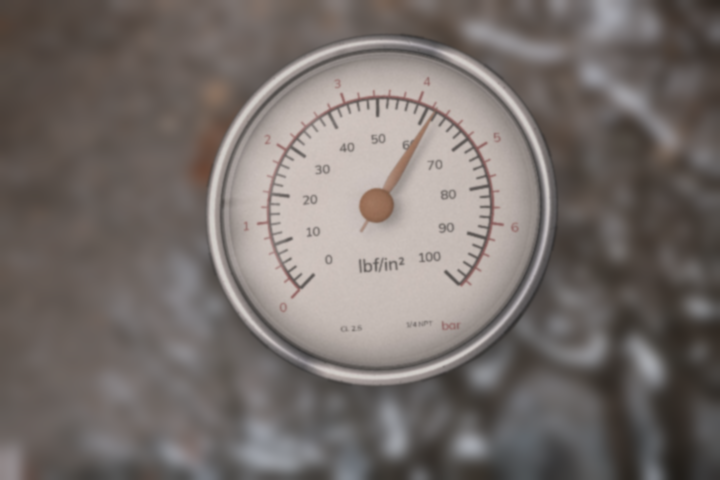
62 psi
